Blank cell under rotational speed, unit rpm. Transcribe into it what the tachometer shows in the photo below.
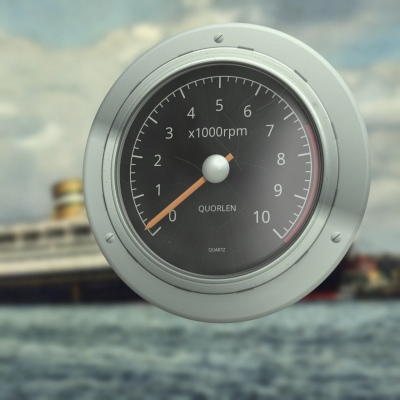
200 rpm
